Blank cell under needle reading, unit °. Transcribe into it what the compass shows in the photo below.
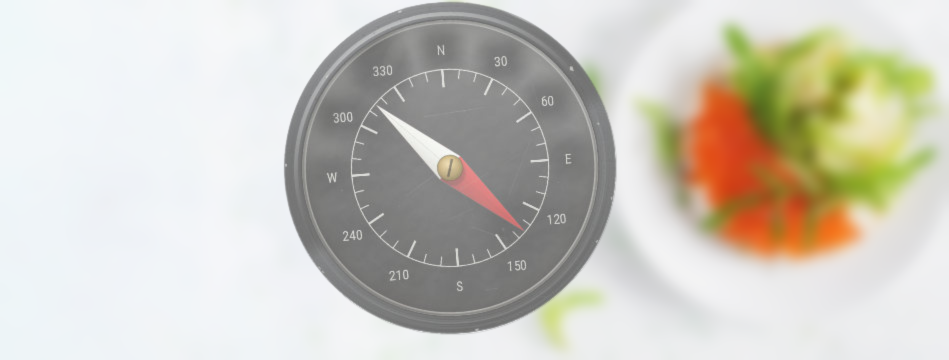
135 °
